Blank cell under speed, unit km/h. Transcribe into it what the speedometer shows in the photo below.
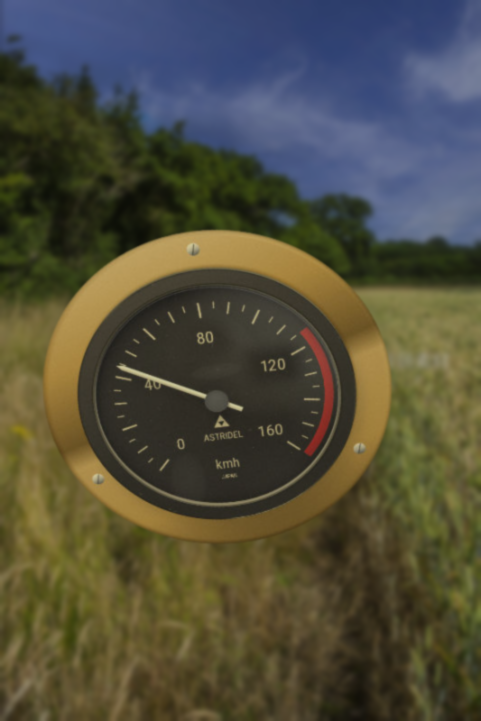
45 km/h
